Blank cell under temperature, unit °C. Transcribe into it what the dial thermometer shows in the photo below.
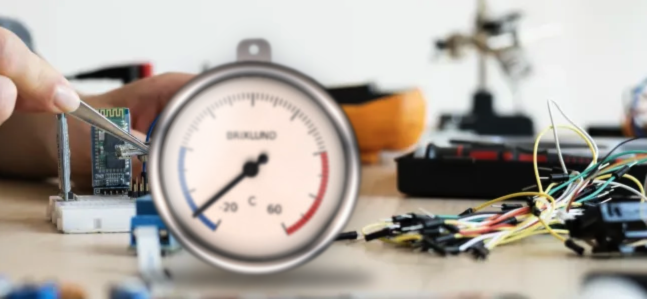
-15 °C
